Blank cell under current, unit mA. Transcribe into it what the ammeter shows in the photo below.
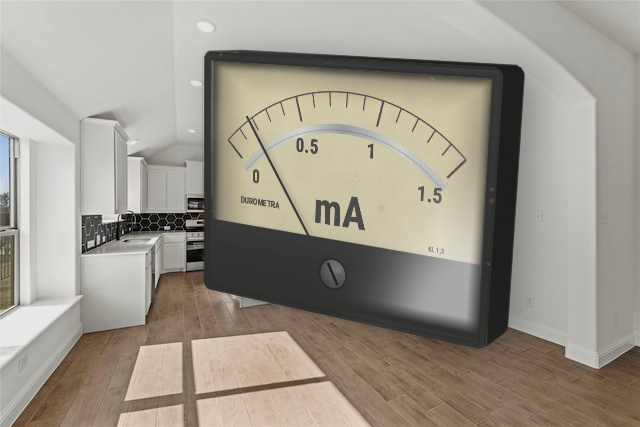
0.2 mA
